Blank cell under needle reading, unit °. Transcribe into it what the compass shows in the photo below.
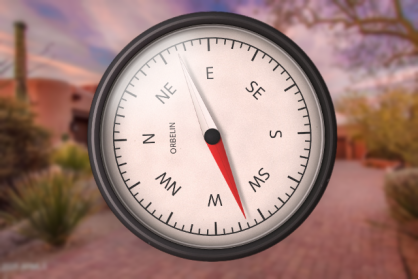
250 °
